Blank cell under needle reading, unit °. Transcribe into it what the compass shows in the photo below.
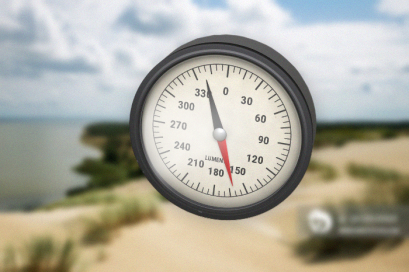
160 °
